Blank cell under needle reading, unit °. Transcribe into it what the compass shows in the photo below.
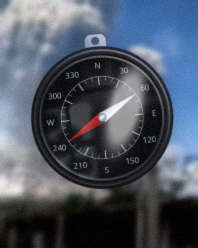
240 °
